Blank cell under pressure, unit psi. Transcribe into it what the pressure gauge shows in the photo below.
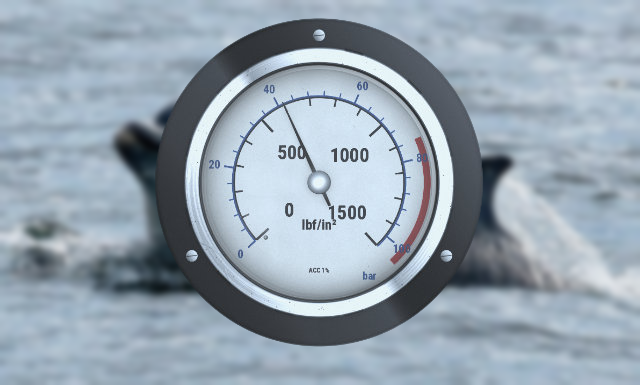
600 psi
